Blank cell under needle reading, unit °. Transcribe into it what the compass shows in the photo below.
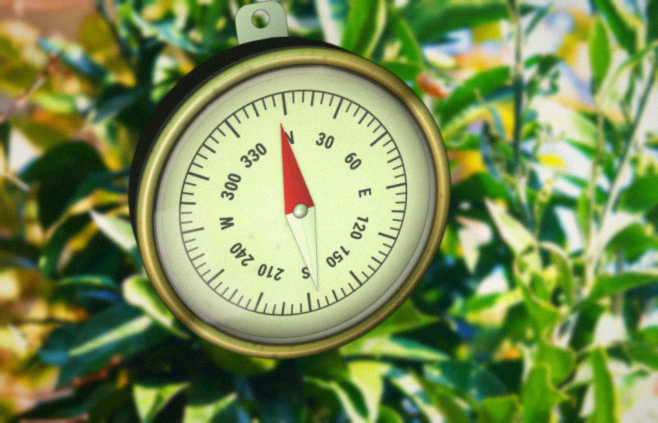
355 °
